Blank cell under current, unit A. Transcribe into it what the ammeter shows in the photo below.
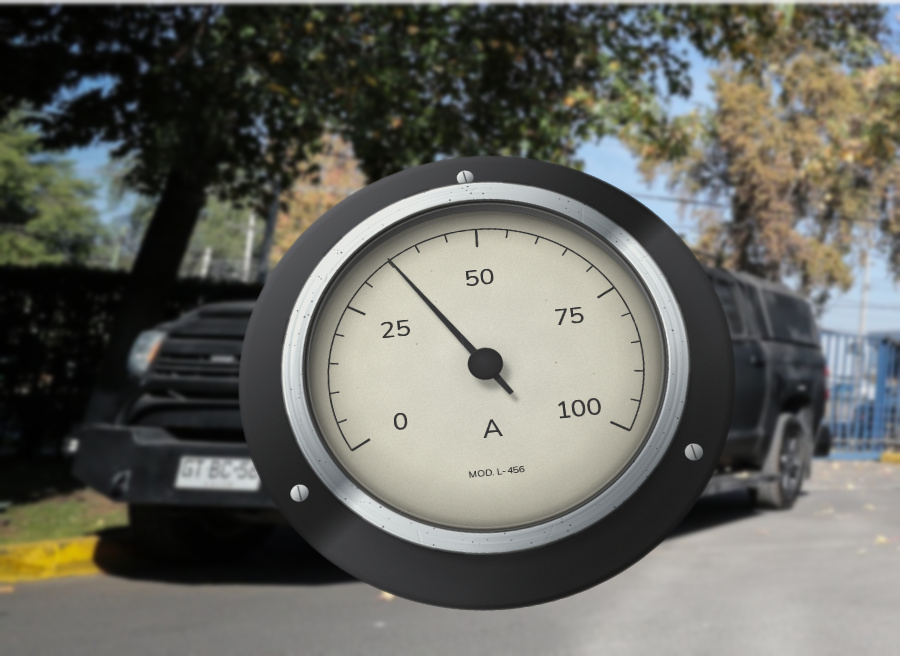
35 A
